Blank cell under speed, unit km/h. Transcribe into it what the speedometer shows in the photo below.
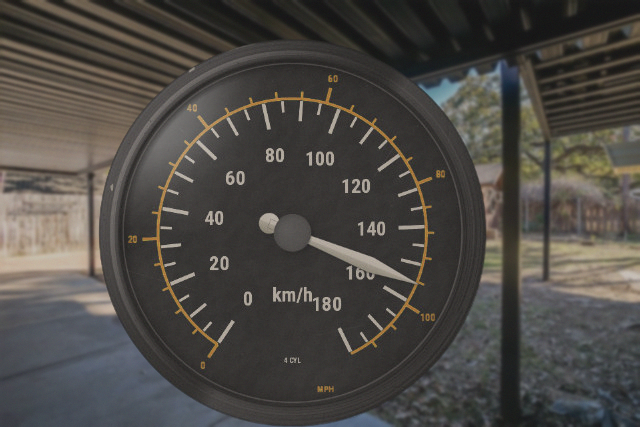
155 km/h
